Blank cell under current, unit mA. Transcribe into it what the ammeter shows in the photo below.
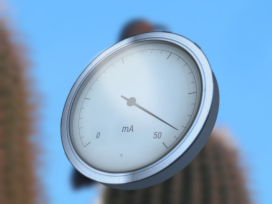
47 mA
